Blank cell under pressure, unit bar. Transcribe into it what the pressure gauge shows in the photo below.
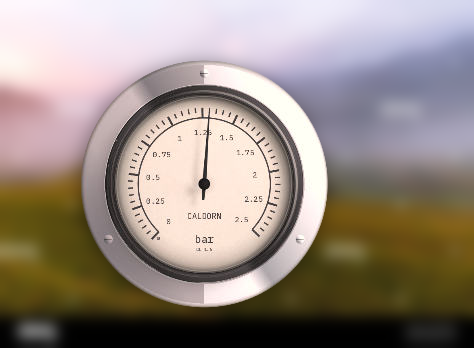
1.3 bar
